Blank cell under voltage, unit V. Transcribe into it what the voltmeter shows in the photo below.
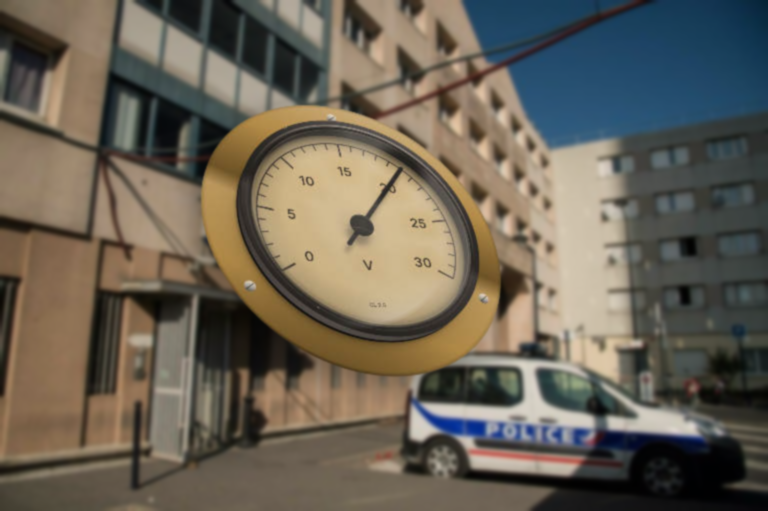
20 V
